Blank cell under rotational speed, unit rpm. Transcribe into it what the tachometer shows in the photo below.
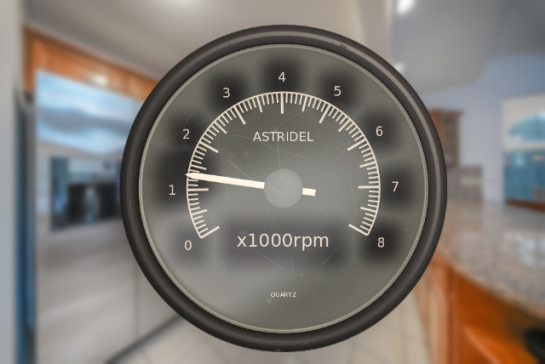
1300 rpm
